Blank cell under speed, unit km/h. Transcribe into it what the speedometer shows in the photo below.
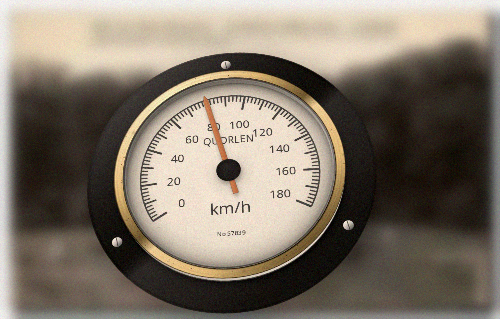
80 km/h
